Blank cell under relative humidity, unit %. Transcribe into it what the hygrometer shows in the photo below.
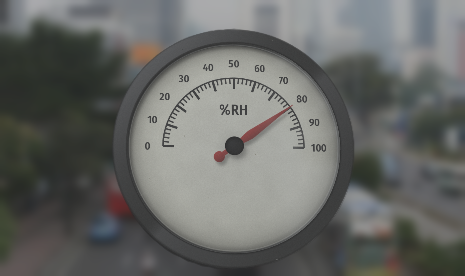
80 %
